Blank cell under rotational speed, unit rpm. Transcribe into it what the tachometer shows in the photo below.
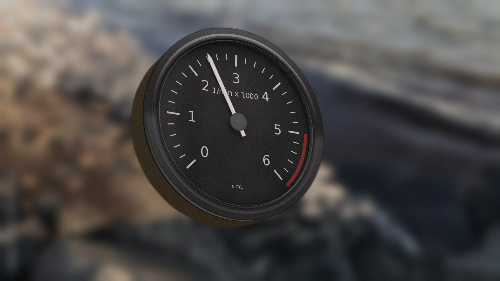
2400 rpm
